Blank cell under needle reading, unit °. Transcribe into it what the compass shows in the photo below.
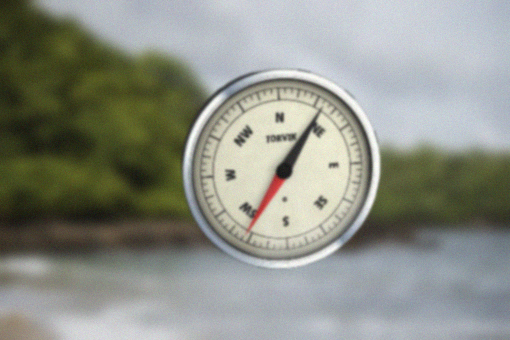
215 °
